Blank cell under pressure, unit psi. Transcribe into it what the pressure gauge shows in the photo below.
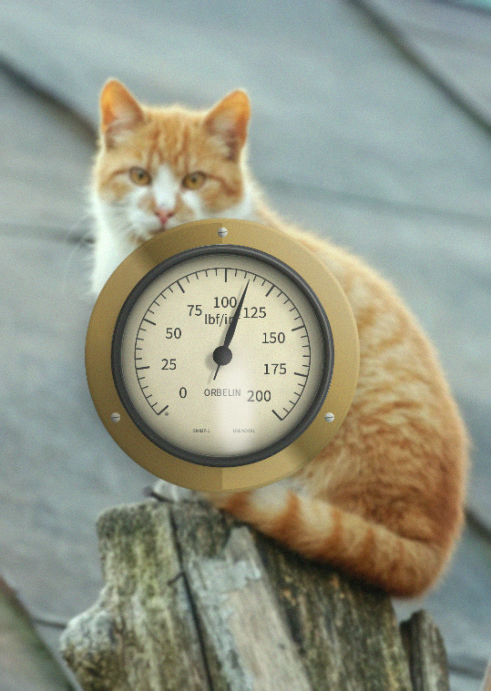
112.5 psi
